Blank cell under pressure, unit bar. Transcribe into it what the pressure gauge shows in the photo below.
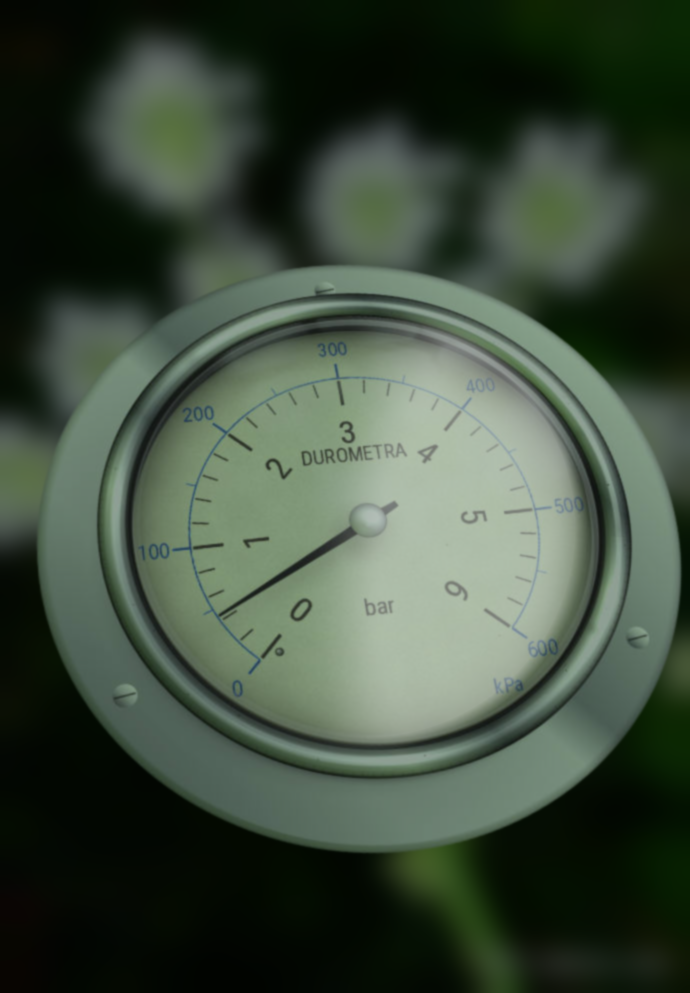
0.4 bar
